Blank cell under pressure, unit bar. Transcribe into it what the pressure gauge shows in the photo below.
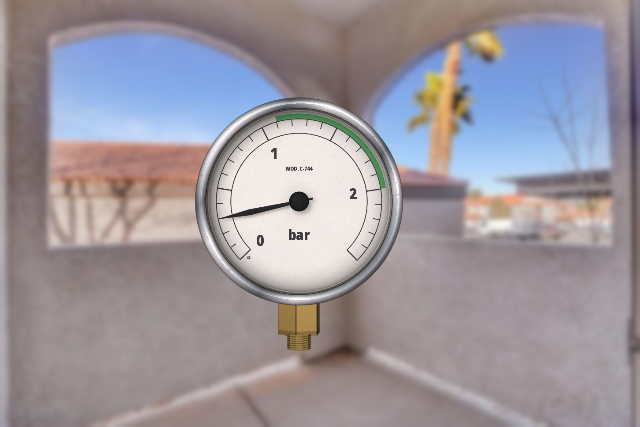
0.3 bar
